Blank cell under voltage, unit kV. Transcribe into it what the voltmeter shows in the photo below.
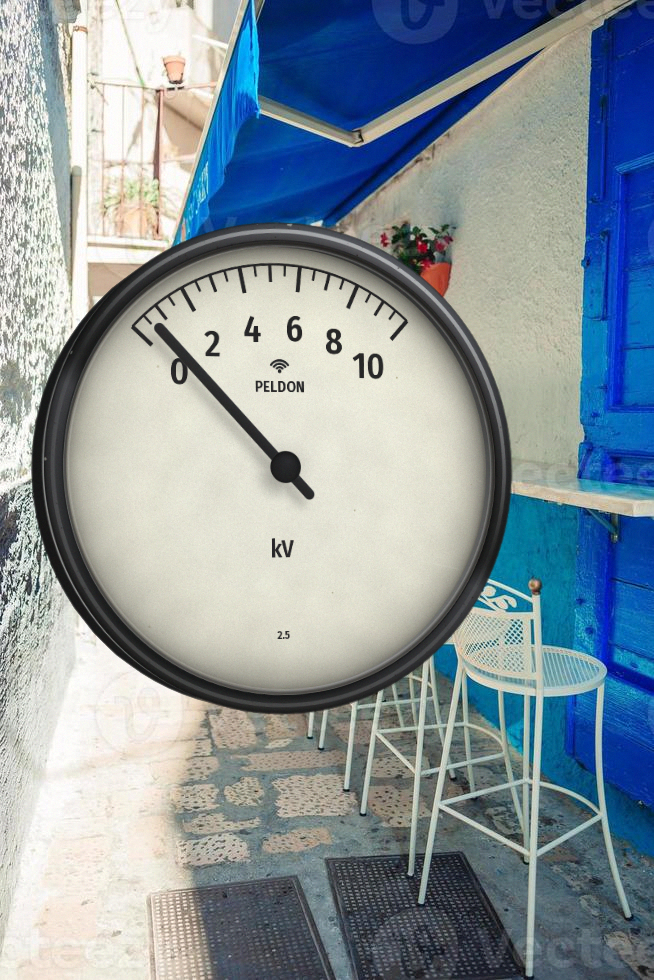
0.5 kV
